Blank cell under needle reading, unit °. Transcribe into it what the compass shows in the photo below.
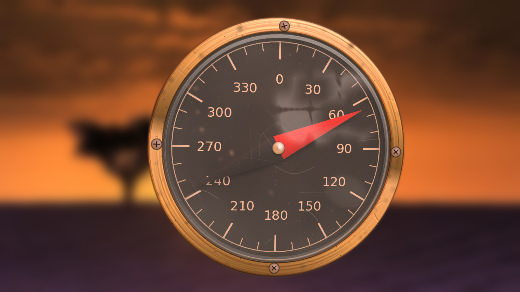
65 °
